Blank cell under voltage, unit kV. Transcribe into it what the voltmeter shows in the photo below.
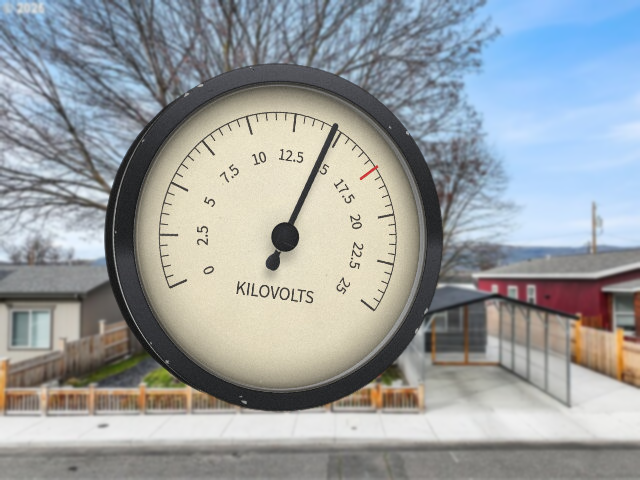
14.5 kV
